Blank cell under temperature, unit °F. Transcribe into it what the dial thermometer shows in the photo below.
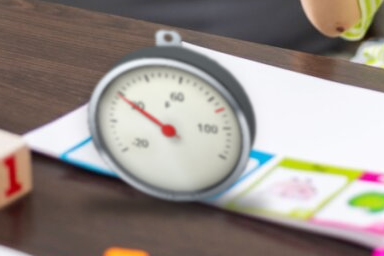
20 °F
